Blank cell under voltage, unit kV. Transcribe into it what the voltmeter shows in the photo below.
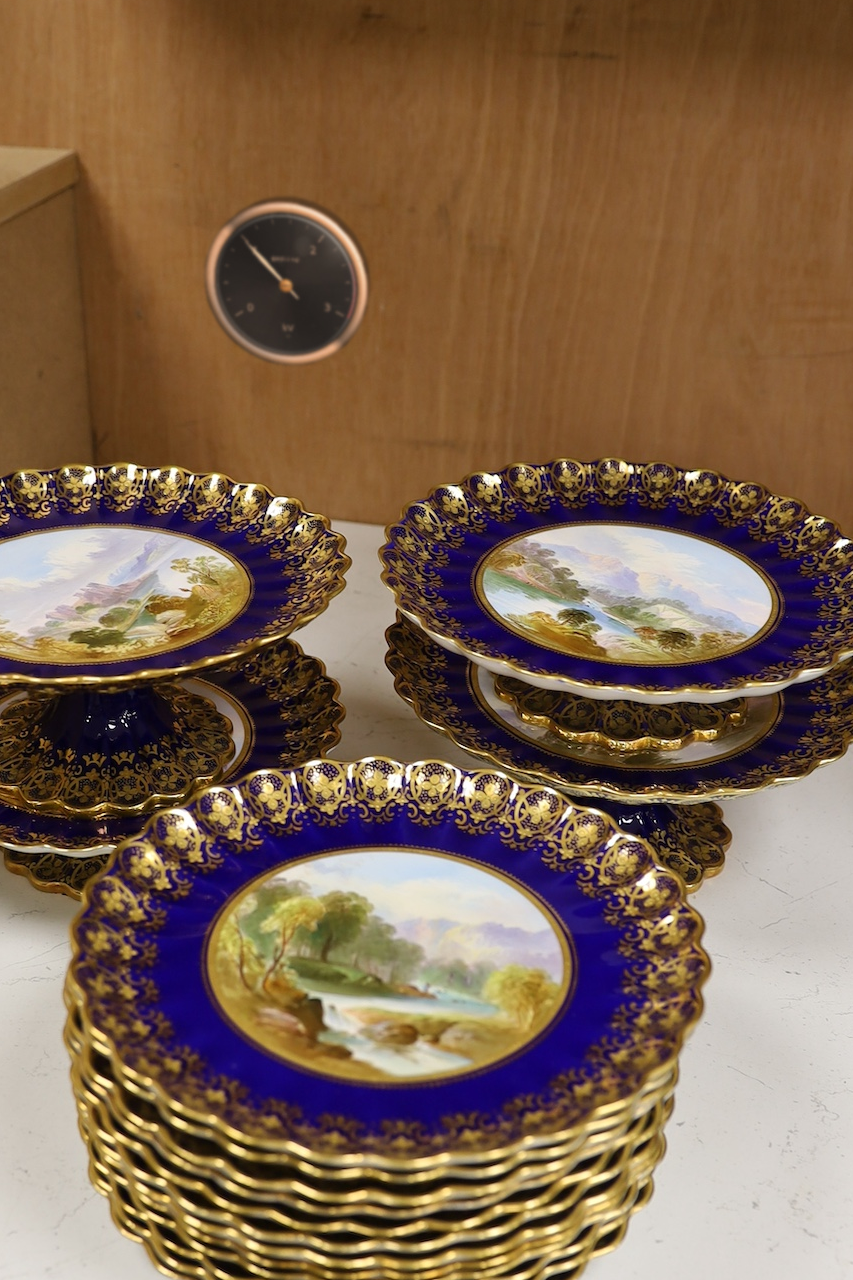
1 kV
